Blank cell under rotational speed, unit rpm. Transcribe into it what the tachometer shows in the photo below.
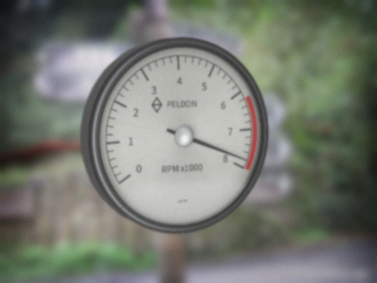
7800 rpm
